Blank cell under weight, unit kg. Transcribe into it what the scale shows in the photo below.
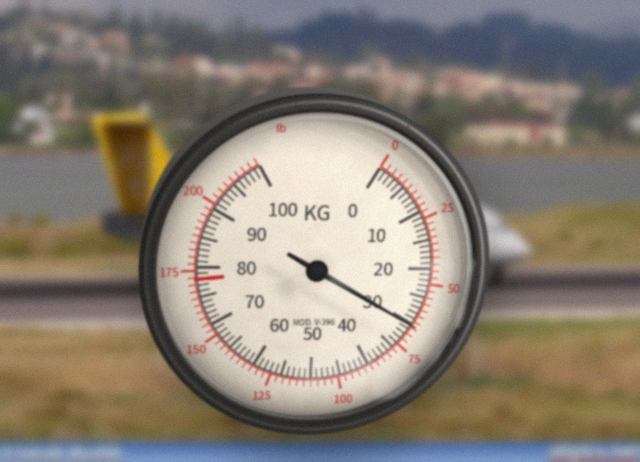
30 kg
